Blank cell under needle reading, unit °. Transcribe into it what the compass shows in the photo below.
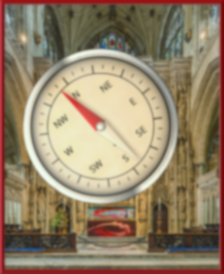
350 °
